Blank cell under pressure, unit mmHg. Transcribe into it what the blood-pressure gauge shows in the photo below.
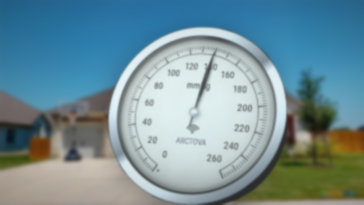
140 mmHg
